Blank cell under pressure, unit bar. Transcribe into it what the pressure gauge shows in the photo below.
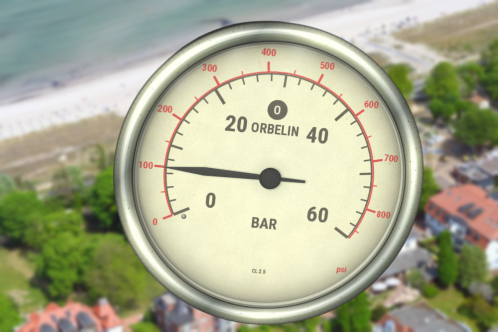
7 bar
